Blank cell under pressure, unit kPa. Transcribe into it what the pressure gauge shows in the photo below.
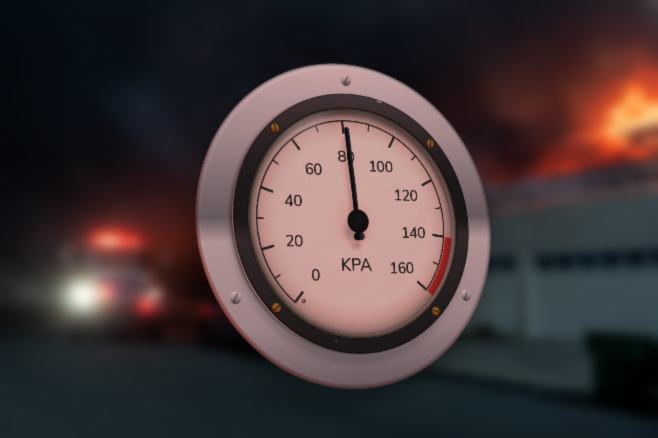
80 kPa
